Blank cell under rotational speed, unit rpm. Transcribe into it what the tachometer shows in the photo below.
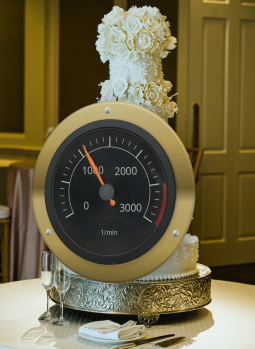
1100 rpm
